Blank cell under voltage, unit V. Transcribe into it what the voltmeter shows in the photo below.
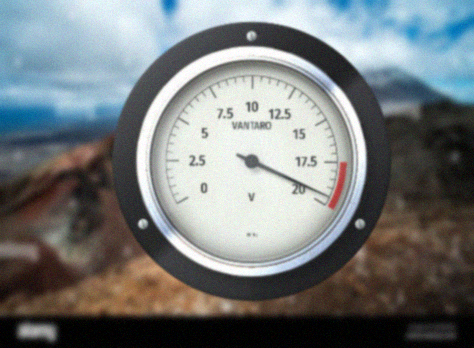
19.5 V
